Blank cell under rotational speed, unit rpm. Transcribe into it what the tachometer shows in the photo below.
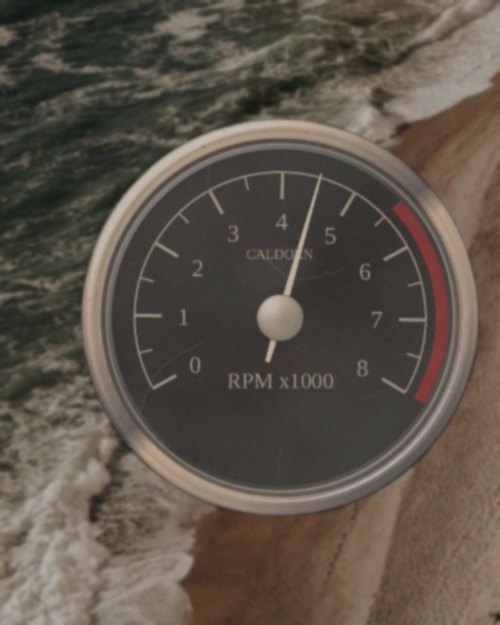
4500 rpm
